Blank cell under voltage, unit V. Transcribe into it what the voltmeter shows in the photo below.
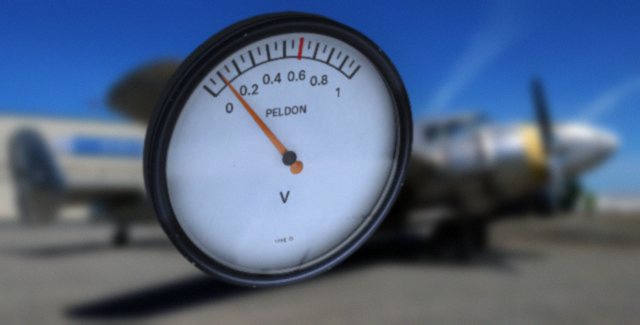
0.1 V
